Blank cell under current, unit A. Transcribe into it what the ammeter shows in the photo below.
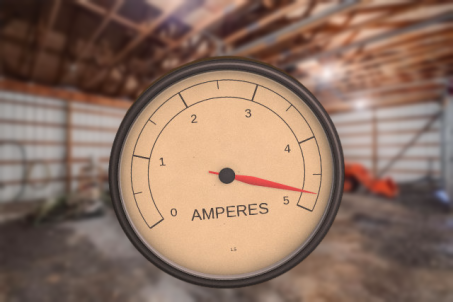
4.75 A
